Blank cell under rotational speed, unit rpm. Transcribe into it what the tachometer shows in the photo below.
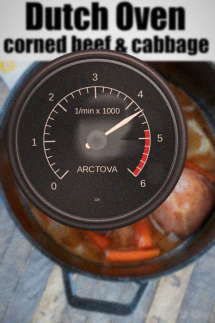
4300 rpm
